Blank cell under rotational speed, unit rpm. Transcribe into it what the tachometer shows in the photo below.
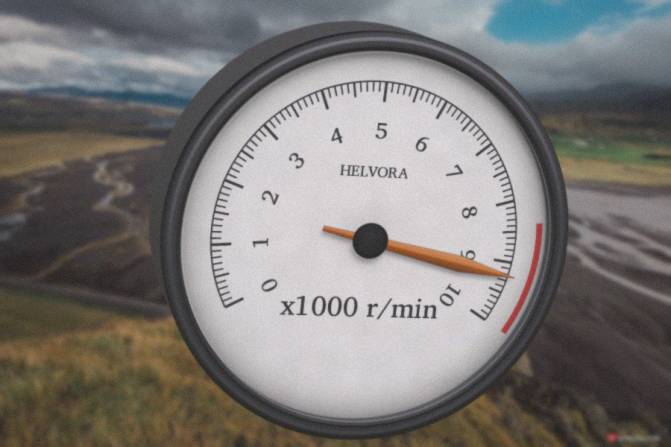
9200 rpm
